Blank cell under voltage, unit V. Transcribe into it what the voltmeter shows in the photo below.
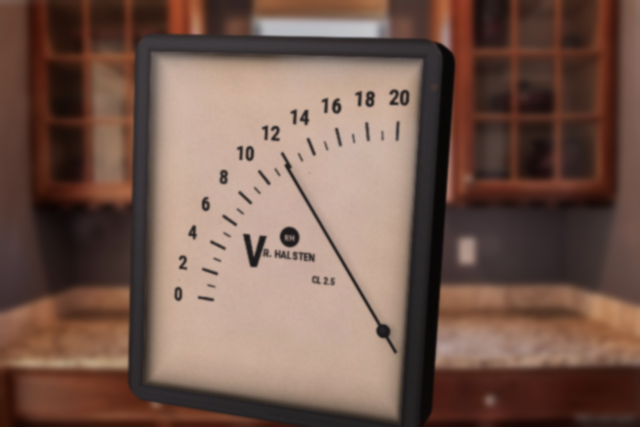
12 V
